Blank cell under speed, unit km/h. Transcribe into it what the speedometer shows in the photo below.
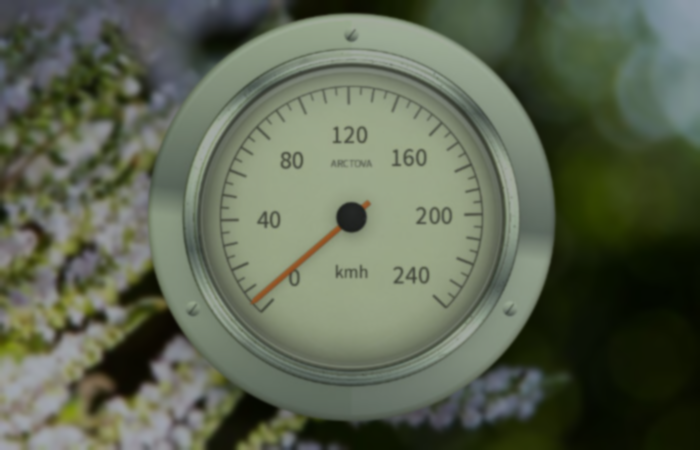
5 km/h
